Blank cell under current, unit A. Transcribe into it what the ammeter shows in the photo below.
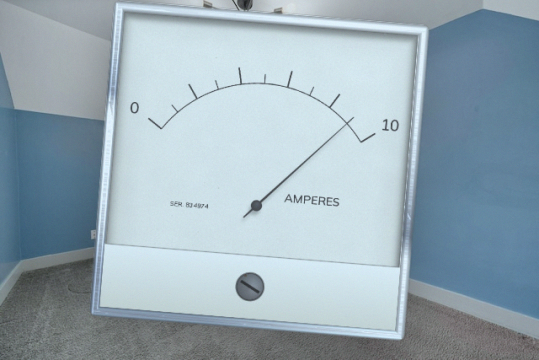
9 A
